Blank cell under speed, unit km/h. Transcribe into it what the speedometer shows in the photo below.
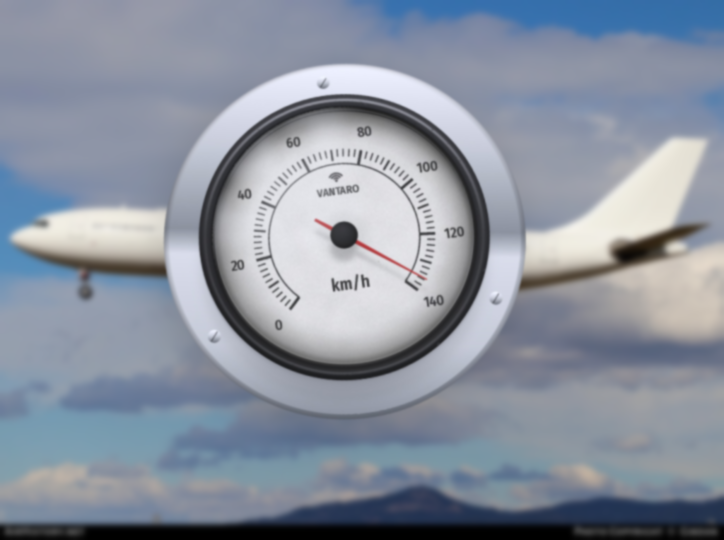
136 km/h
